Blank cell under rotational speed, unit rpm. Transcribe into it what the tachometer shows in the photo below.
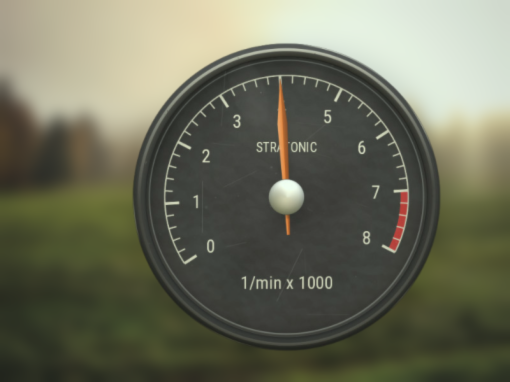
4000 rpm
